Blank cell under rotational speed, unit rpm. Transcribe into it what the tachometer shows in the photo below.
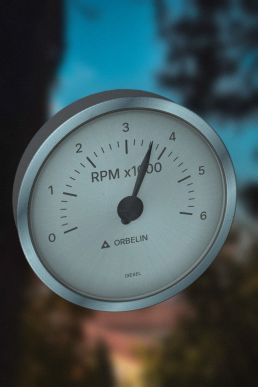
3600 rpm
